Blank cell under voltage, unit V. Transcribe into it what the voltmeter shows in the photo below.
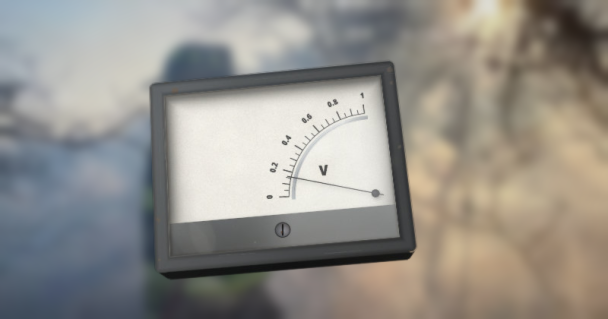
0.15 V
